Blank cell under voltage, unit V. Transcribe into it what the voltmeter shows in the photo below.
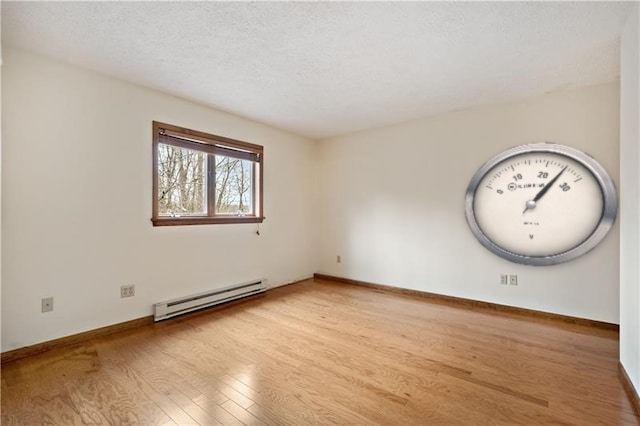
25 V
